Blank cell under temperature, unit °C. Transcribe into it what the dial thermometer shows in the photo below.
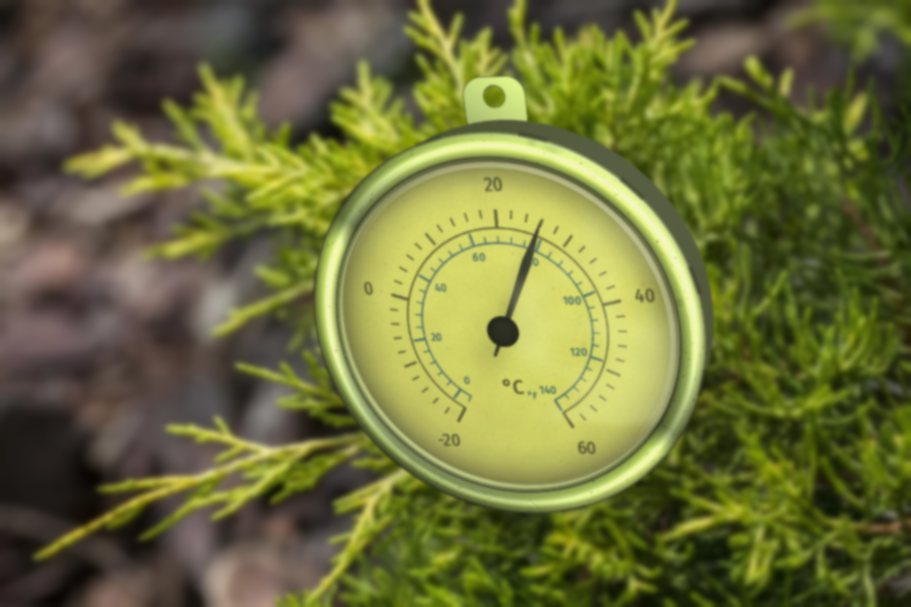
26 °C
